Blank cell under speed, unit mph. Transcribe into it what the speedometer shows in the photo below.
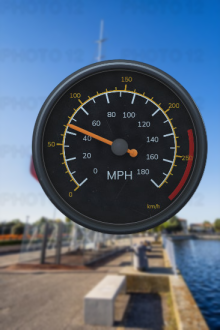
45 mph
